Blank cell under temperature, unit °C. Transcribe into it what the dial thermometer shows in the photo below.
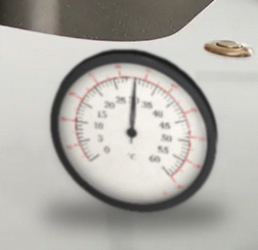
30 °C
